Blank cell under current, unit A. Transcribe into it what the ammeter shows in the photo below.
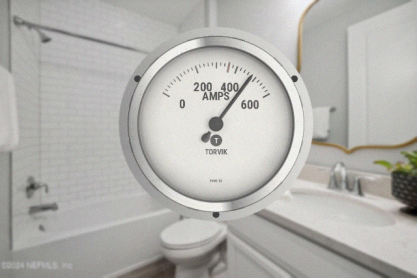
480 A
